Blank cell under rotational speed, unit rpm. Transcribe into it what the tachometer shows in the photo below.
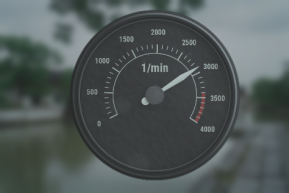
2900 rpm
